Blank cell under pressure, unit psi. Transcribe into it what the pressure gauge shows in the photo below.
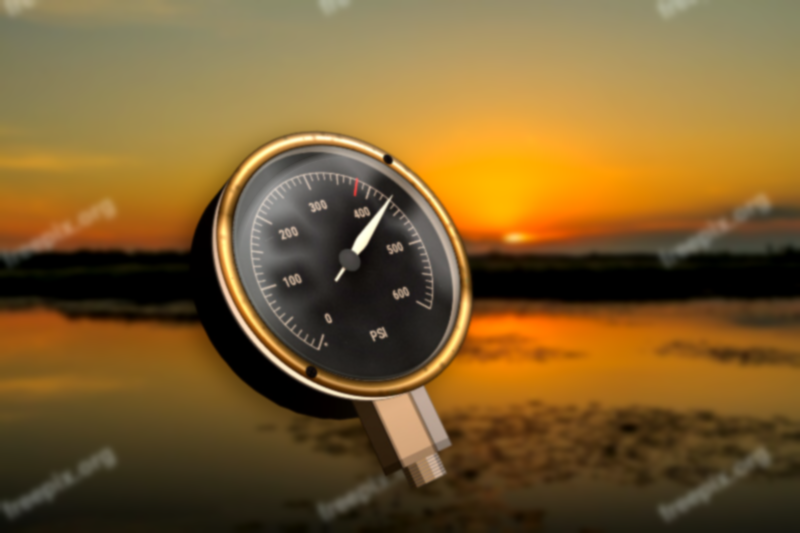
430 psi
